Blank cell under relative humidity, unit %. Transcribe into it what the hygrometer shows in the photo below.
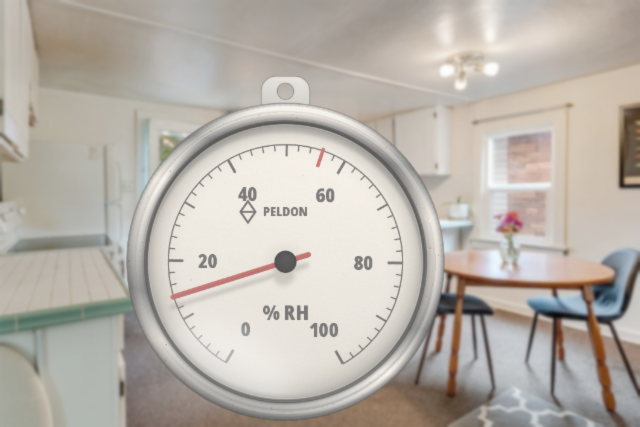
14 %
